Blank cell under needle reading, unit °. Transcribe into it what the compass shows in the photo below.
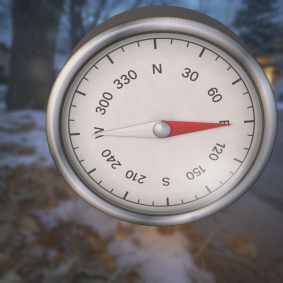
90 °
